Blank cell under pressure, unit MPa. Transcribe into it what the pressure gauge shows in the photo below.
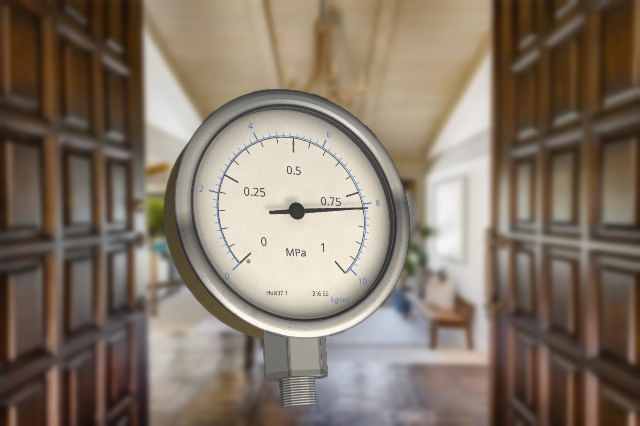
0.8 MPa
